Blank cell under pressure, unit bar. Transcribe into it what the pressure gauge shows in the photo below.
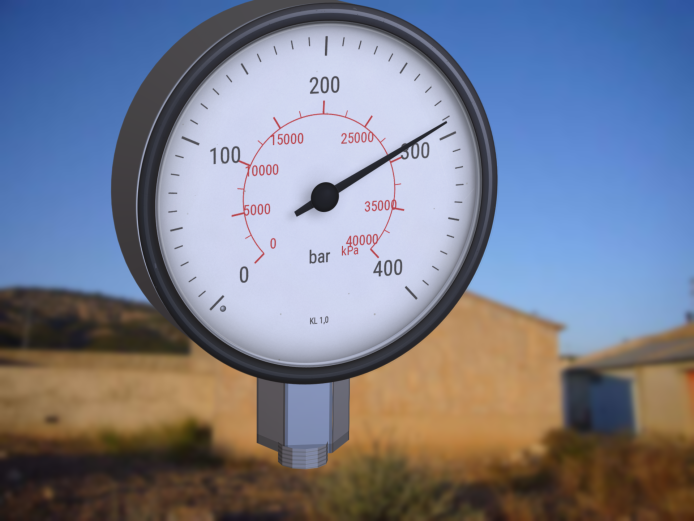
290 bar
